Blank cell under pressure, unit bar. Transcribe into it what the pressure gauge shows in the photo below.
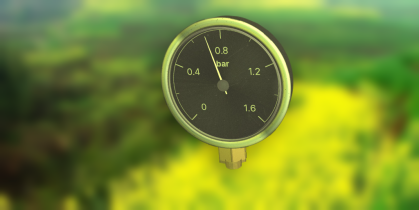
0.7 bar
